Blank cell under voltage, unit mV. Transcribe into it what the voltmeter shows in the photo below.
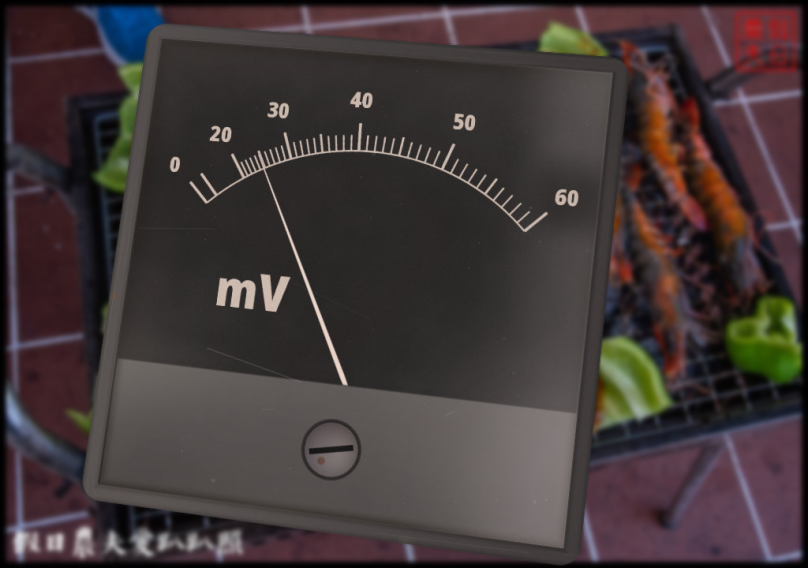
25 mV
